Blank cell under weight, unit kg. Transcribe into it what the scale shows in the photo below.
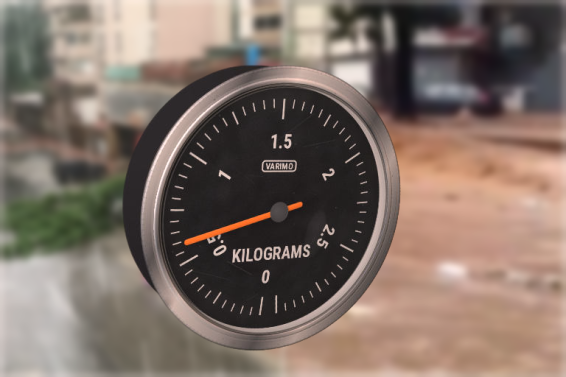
0.6 kg
